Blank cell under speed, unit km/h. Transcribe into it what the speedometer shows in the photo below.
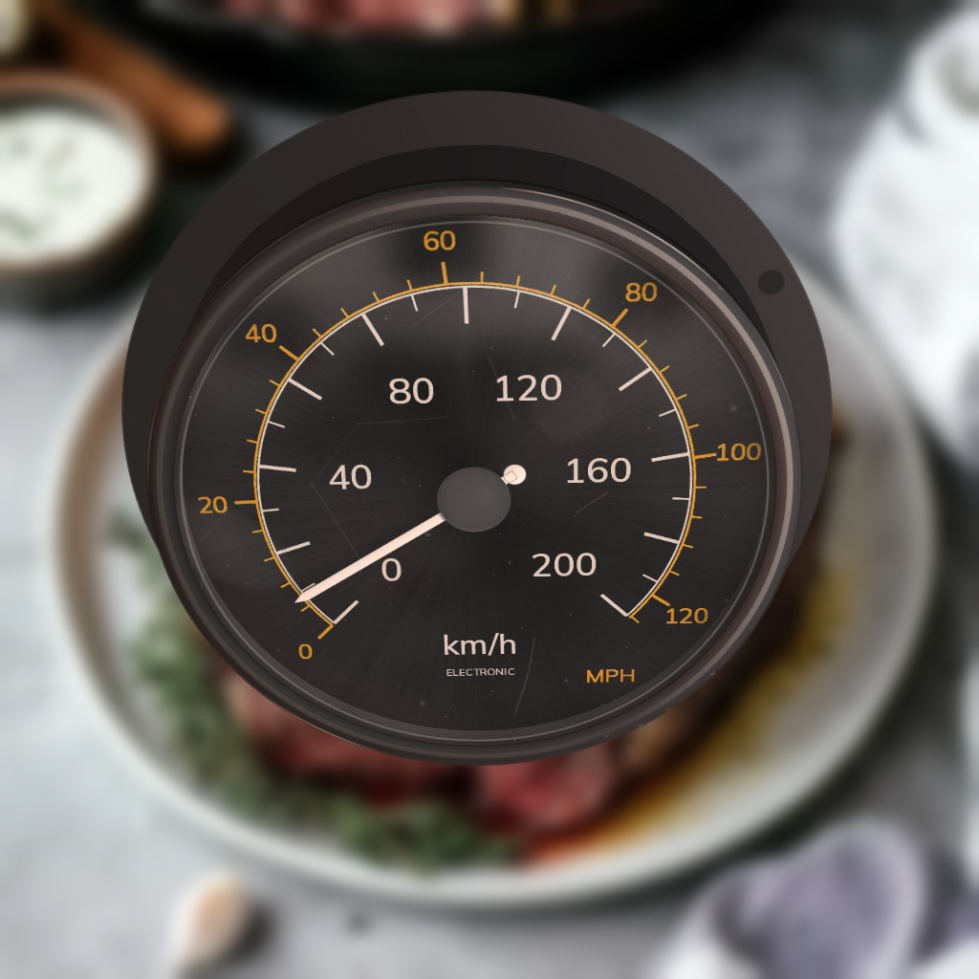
10 km/h
